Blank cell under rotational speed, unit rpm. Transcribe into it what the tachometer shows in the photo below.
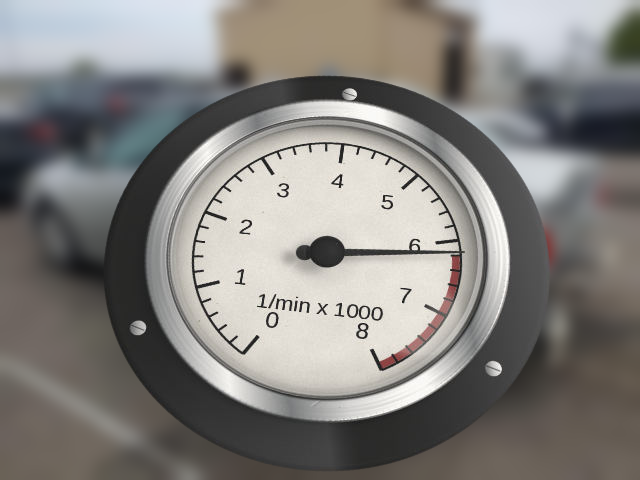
6200 rpm
